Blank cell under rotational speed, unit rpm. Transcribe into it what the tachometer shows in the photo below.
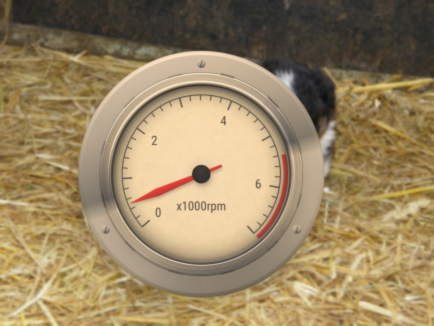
500 rpm
